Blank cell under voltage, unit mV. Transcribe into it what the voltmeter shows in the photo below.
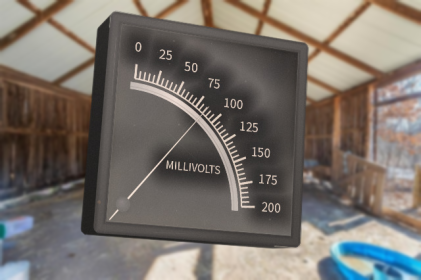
85 mV
